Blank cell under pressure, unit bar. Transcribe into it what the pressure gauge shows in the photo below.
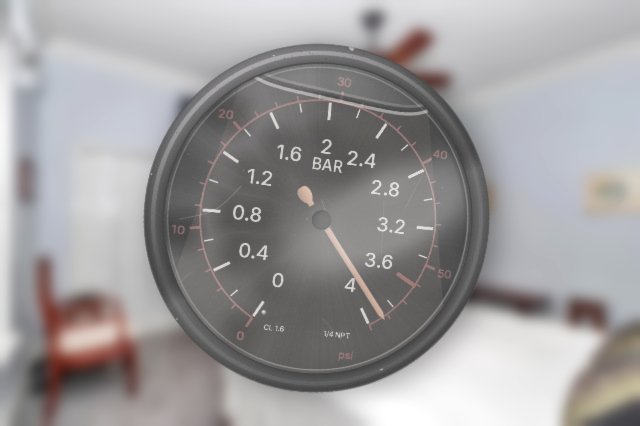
3.9 bar
